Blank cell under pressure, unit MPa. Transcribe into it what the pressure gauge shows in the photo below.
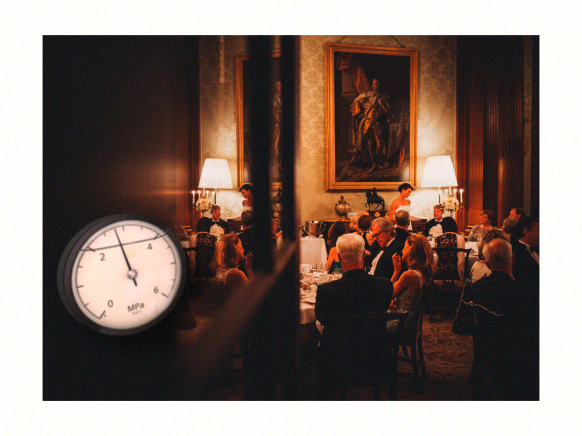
2.75 MPa
